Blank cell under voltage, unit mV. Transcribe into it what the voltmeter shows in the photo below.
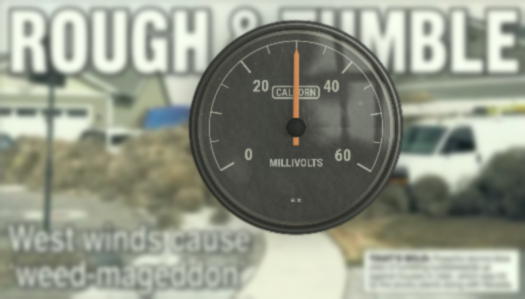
30 mV
